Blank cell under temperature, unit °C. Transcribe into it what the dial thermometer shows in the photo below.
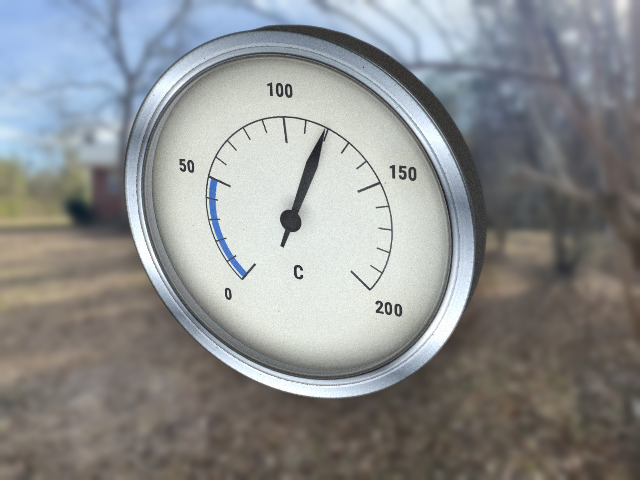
120 °C
